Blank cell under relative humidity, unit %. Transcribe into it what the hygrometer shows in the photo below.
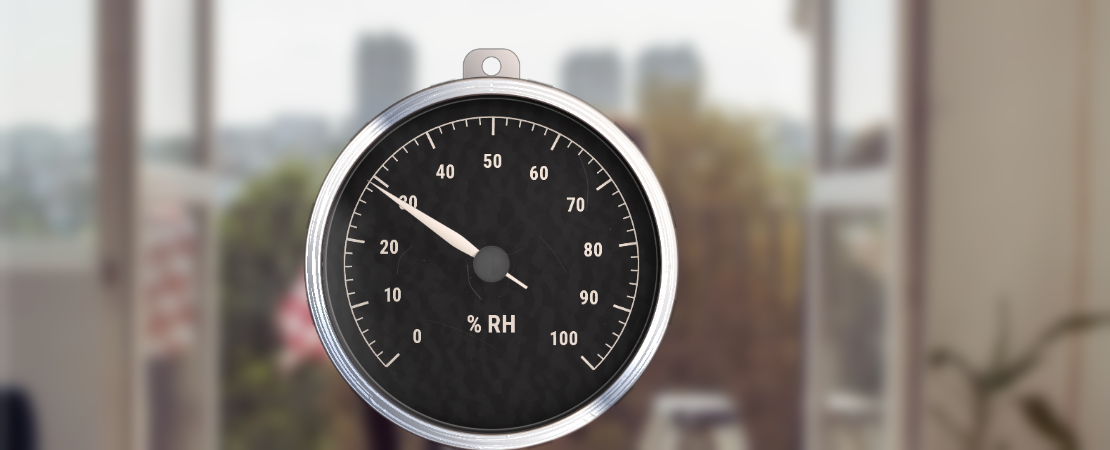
29 %
